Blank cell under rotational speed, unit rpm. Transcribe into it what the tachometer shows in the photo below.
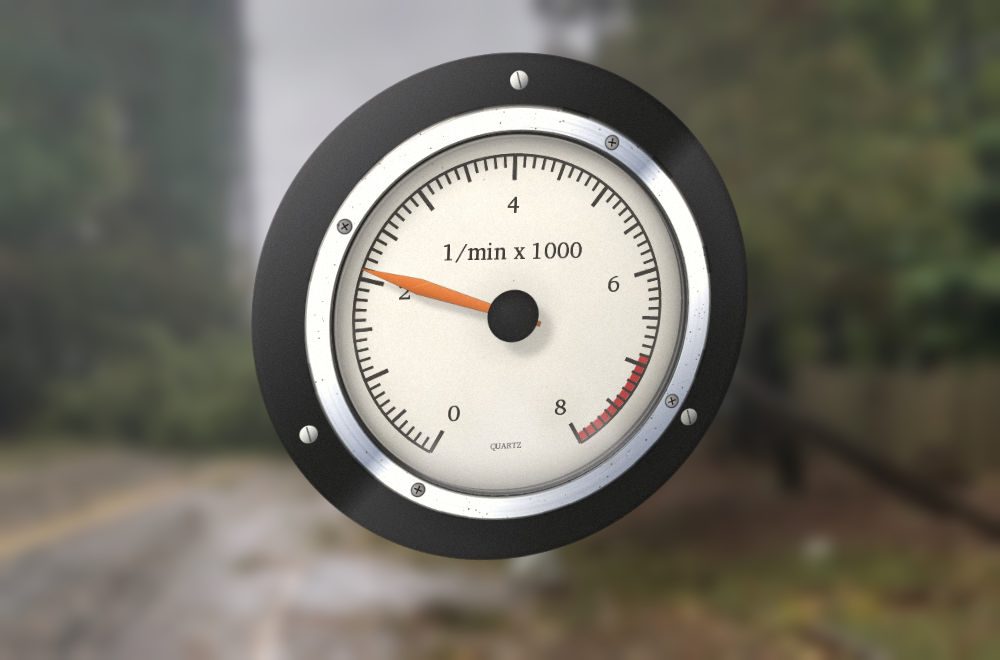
2100 rpm
